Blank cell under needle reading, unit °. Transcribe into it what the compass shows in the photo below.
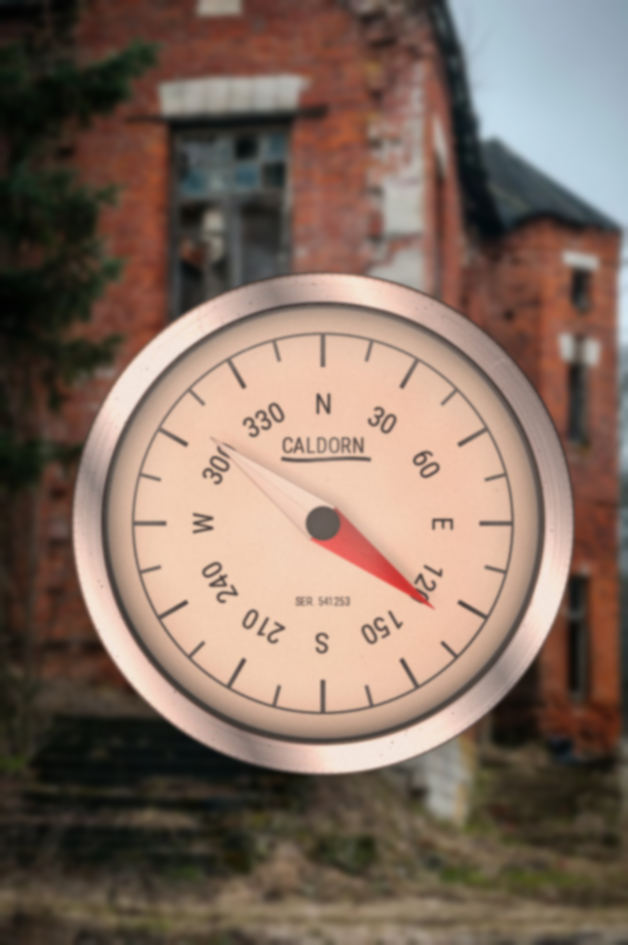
127.5 °
